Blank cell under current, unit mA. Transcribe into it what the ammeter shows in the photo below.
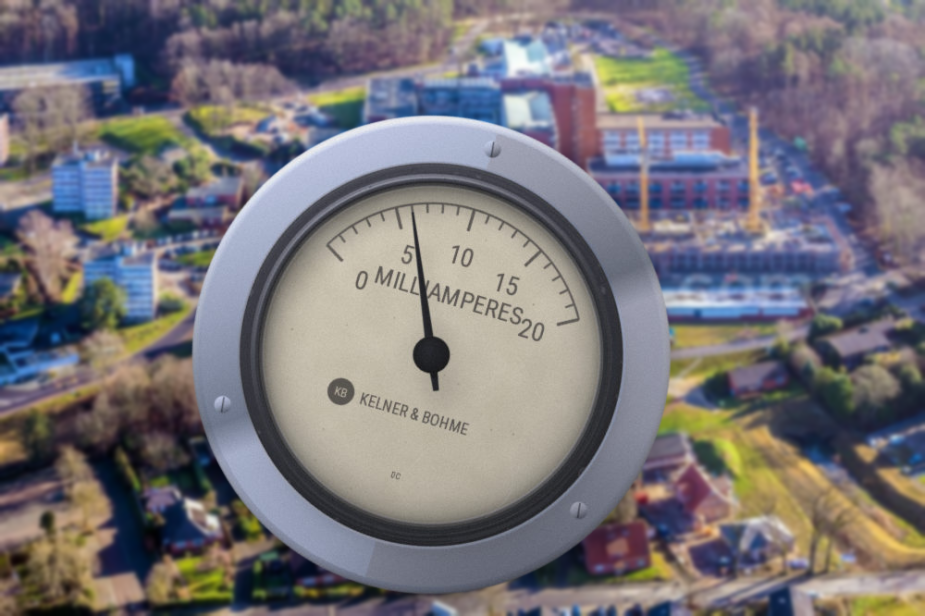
6 mA
